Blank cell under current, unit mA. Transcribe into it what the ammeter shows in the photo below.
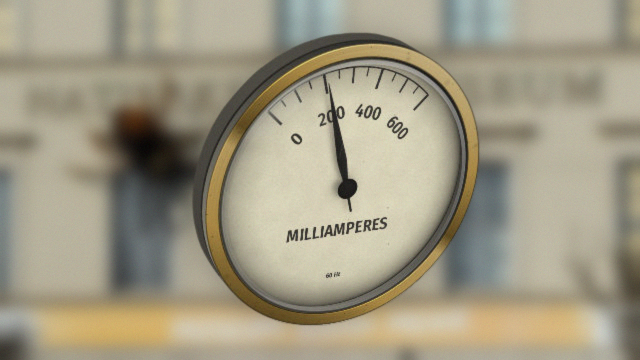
200 mA
